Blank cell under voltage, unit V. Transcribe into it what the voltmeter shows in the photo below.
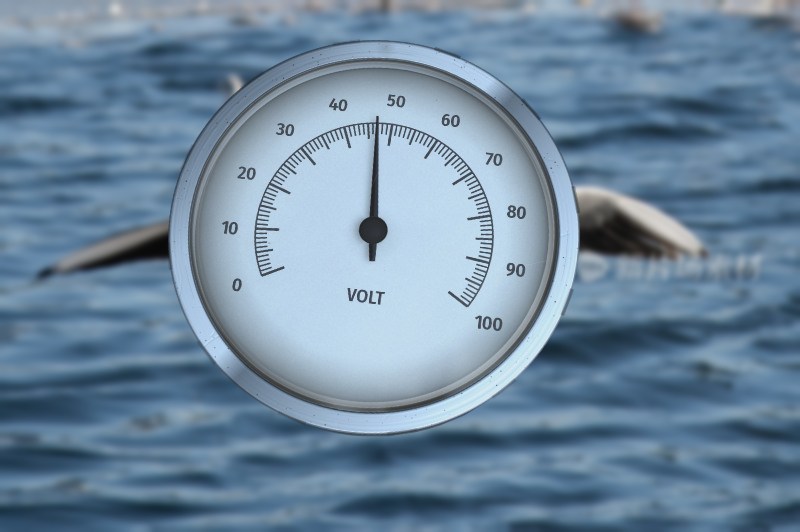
47 V
